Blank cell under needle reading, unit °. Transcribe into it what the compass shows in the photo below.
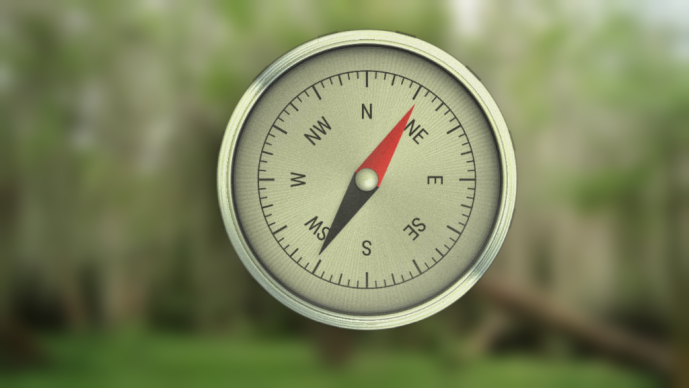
32.5 °
